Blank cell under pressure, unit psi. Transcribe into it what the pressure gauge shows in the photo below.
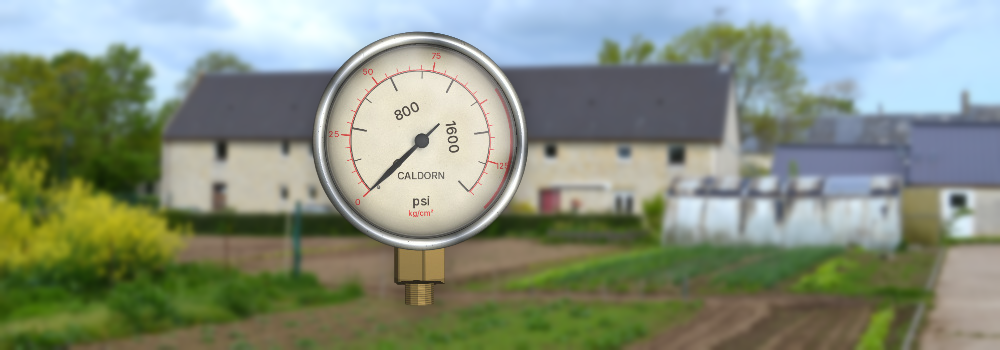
0 psi
